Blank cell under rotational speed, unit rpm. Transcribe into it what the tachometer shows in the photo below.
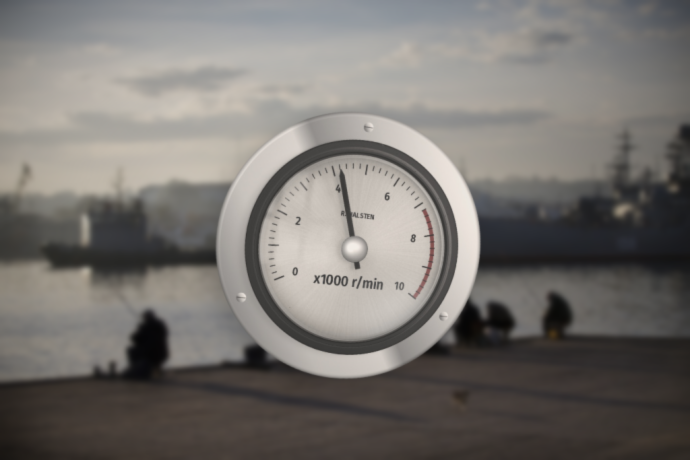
4200 rpm
